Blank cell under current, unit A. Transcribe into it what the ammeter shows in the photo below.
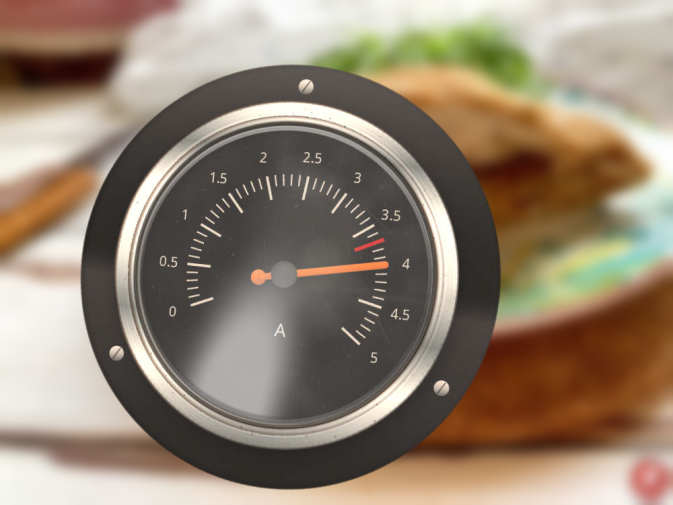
4 A
